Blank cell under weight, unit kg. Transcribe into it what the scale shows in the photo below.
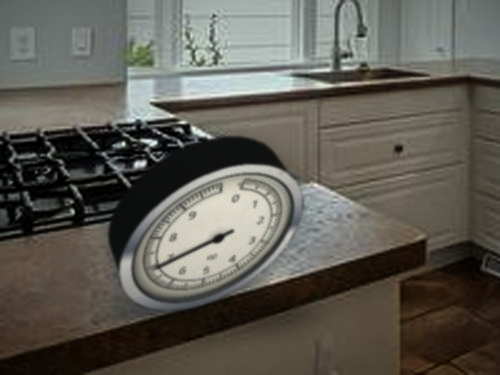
7 kg
